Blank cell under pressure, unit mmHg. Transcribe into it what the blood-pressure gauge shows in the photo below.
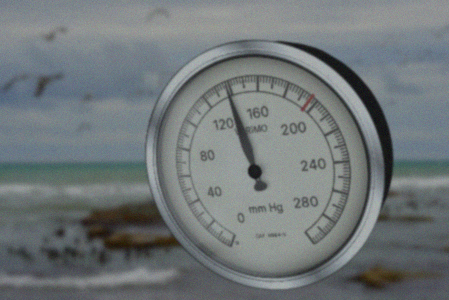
140 mmHg
